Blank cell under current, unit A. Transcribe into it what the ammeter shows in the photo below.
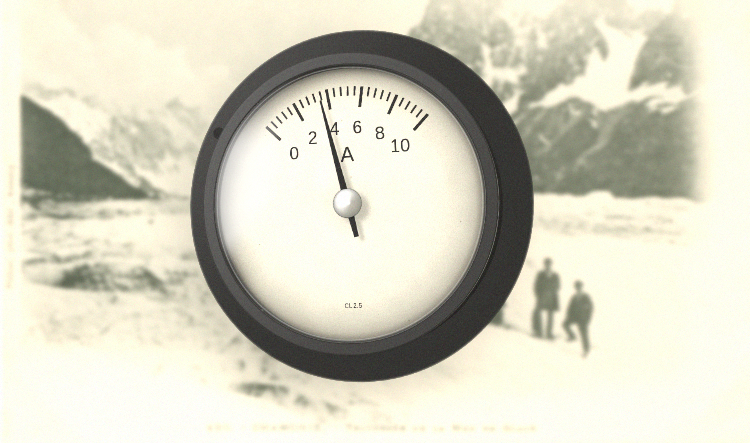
3.6 A
